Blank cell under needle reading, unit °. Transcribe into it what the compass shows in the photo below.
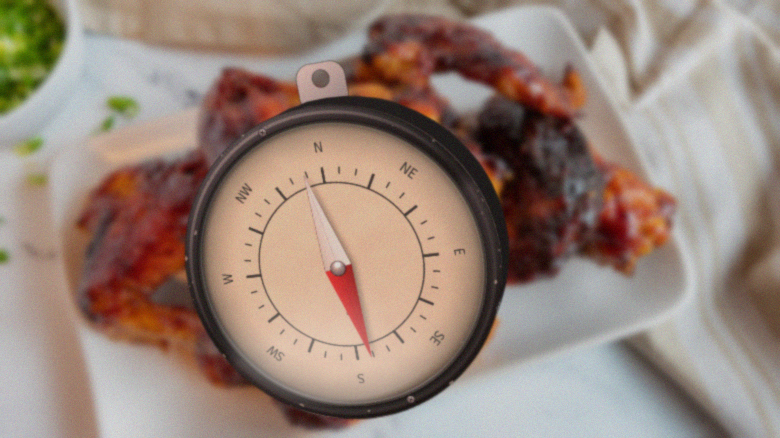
170 °
